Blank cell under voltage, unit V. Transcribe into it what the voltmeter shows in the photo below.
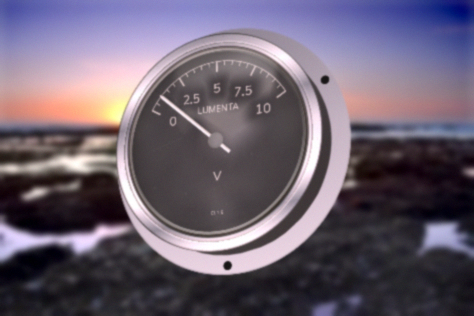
1 V
